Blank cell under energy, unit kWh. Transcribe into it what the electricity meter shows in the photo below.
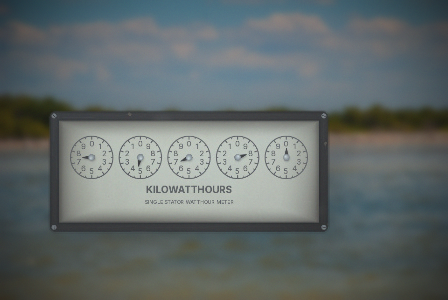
74680 kWh
